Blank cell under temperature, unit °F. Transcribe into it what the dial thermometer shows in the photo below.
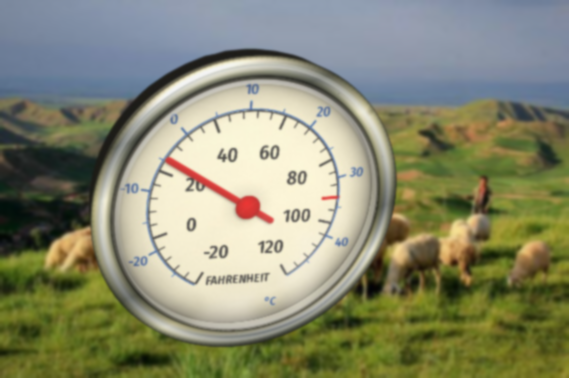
24 °F
